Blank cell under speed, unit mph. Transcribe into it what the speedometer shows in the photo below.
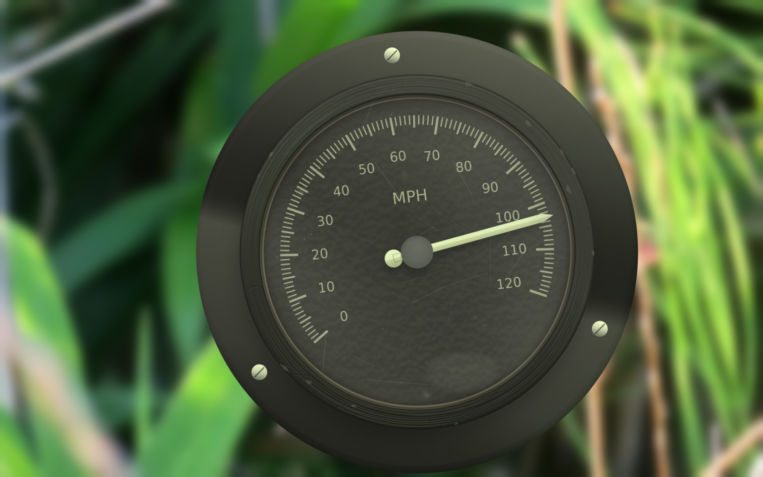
103 mph
